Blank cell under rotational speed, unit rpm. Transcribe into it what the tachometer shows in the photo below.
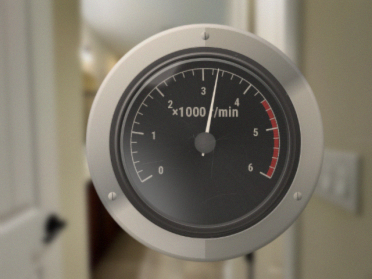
3300 rpm
